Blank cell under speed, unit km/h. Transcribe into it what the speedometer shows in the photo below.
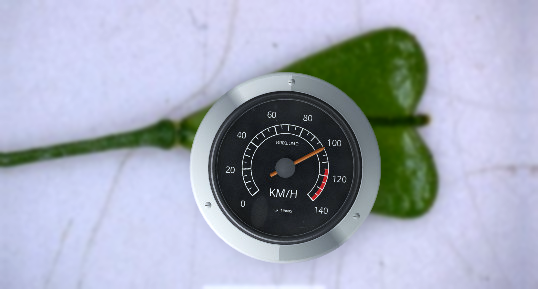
100 km/h
